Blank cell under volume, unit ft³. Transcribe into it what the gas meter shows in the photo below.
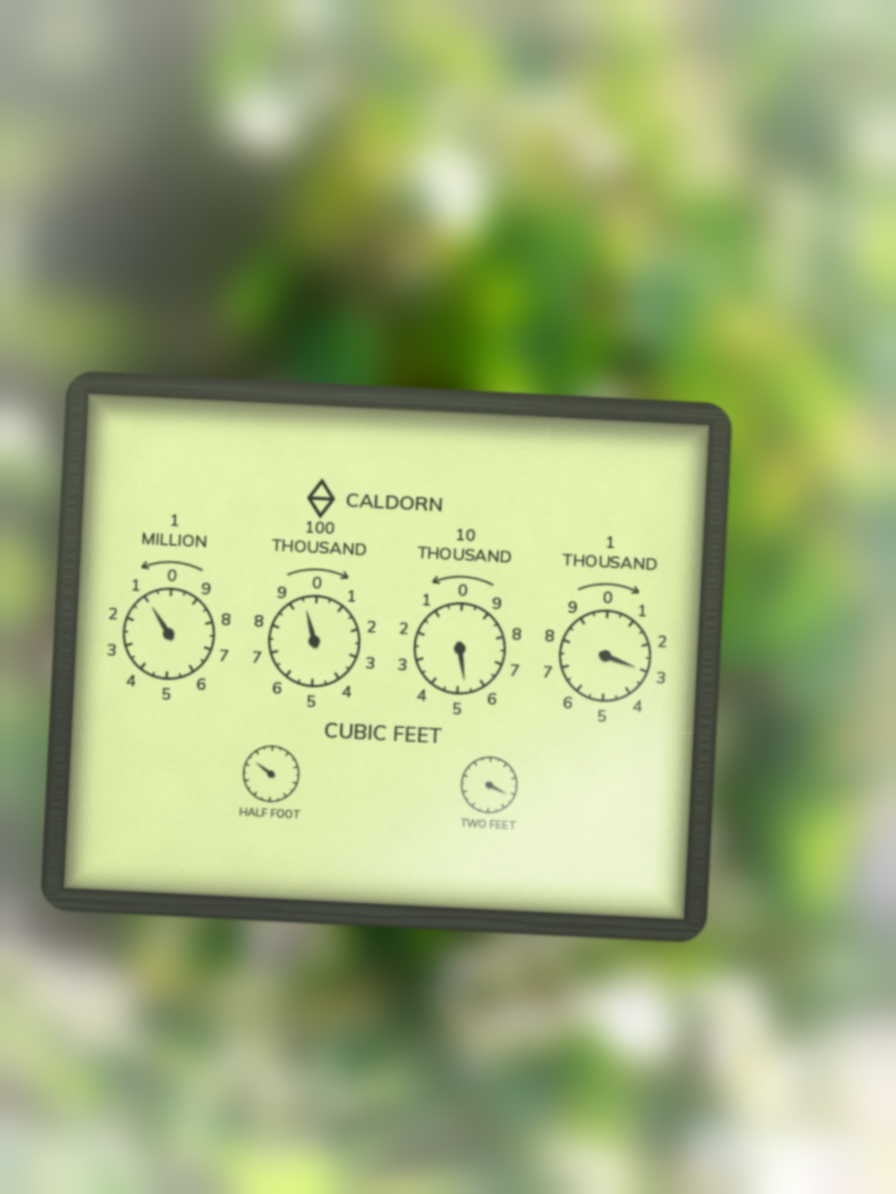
95300 ft³
